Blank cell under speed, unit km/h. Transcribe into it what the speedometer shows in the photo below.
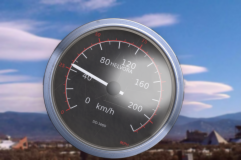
45 km/h
